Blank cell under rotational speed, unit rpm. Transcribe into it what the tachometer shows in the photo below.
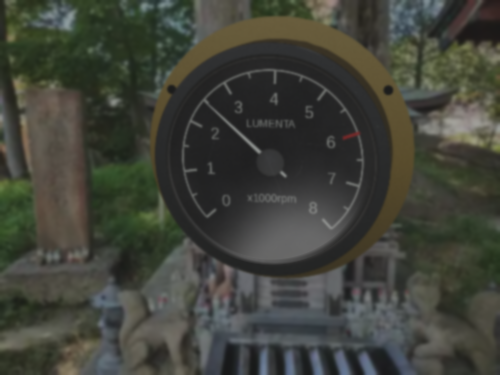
2500 rpm
